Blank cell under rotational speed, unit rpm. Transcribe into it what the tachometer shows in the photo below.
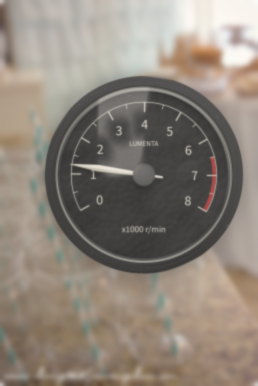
1250 rpm
